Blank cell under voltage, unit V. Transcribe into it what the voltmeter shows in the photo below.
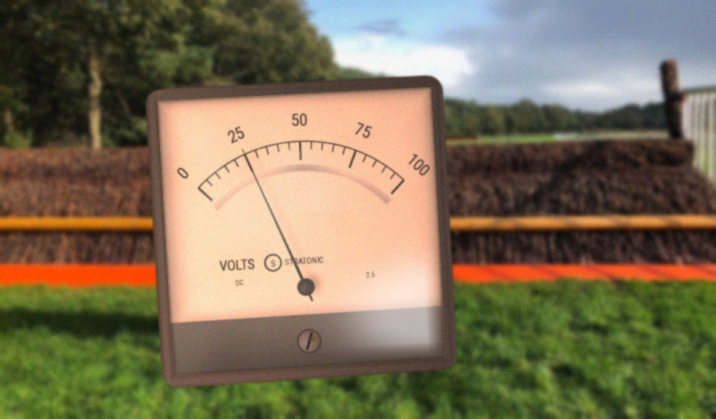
25 V
